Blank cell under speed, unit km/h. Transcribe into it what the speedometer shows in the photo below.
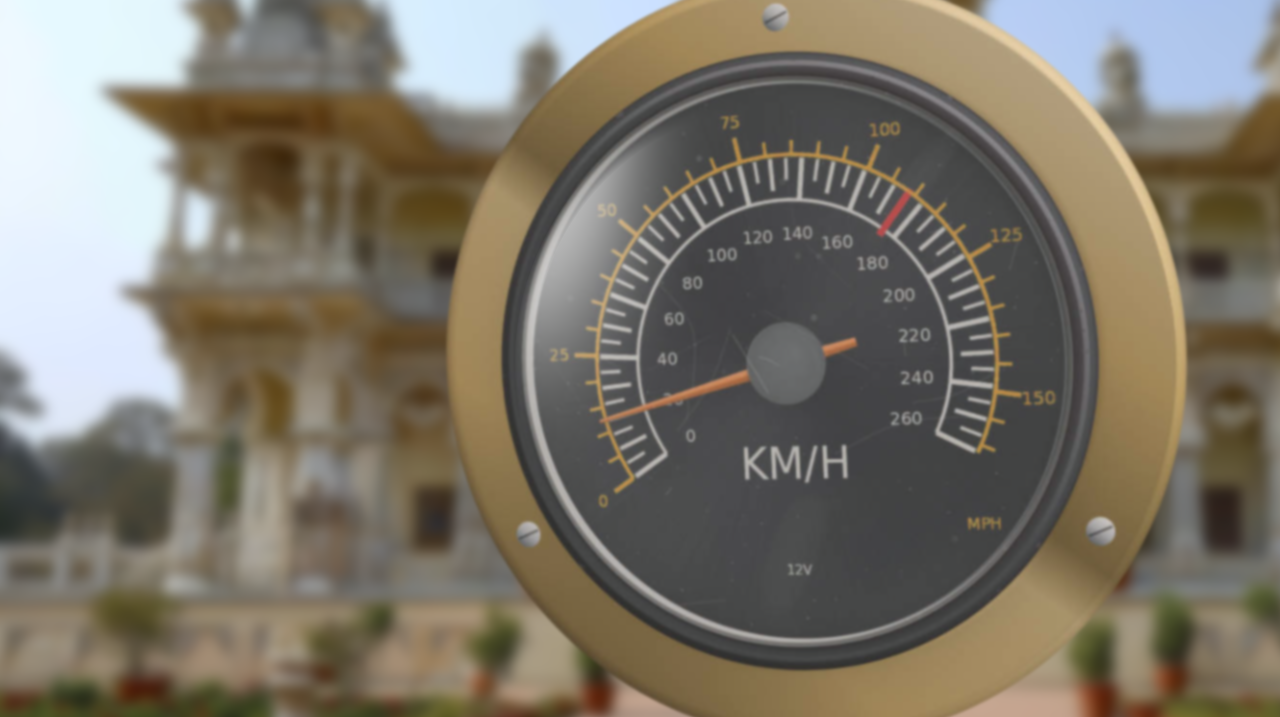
20 km/h
